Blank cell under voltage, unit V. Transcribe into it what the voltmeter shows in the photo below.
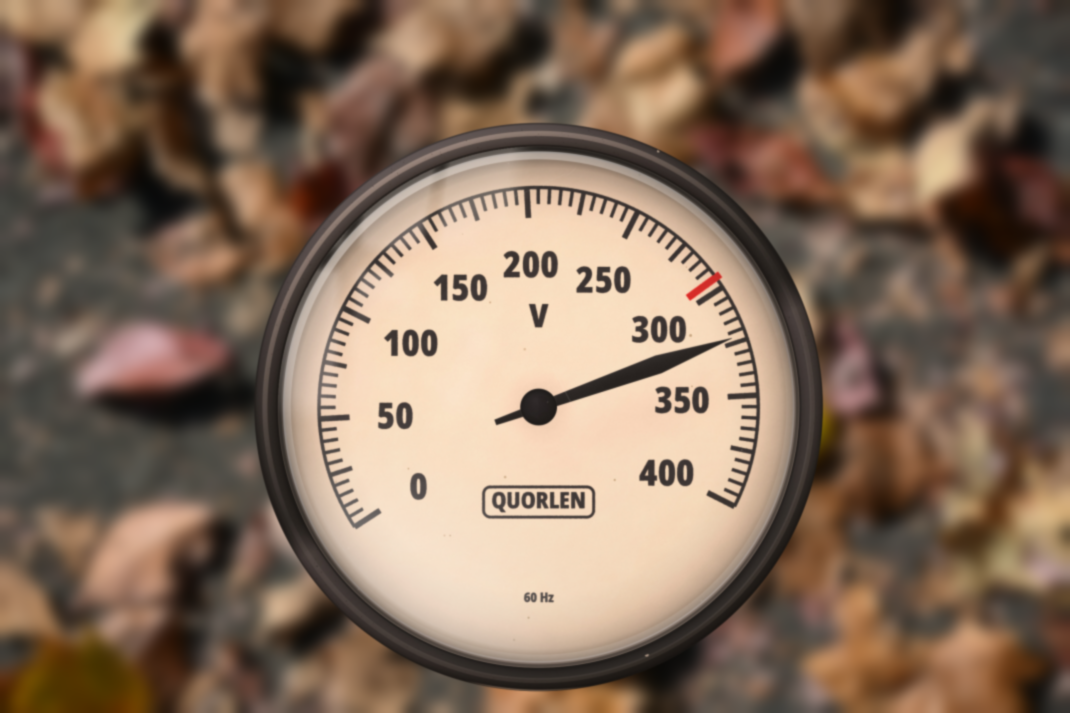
322.5 V
